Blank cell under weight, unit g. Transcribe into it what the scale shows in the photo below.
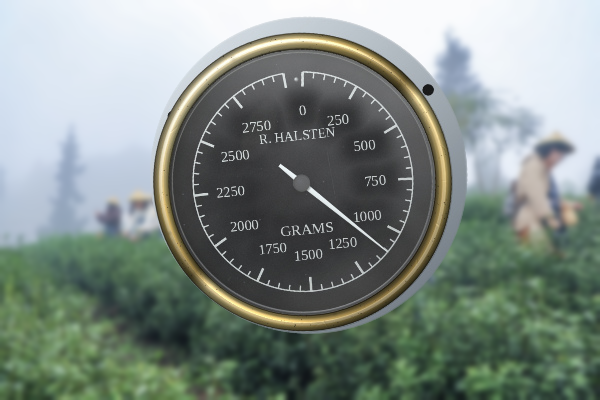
1100 g
